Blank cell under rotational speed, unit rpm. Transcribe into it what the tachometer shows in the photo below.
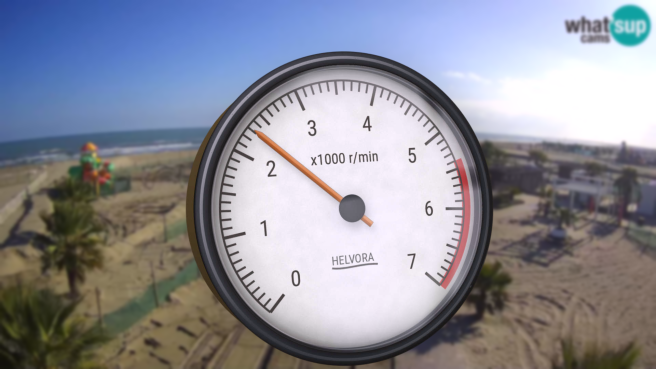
2300 rpm
